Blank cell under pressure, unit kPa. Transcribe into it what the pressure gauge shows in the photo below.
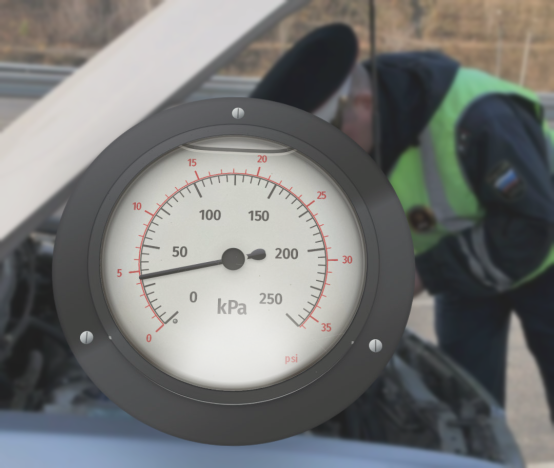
30 kPa
